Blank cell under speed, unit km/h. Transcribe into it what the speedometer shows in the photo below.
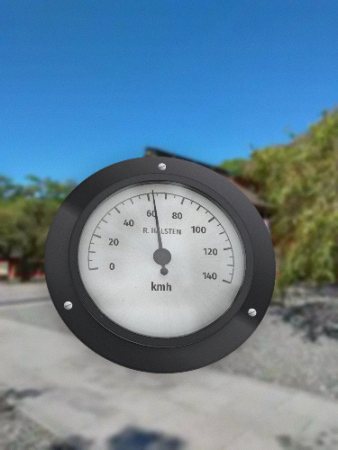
62.5 km/h
